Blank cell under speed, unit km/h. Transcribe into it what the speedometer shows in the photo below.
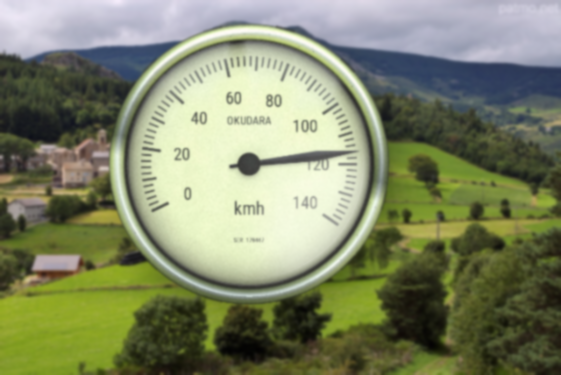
116 km/h
